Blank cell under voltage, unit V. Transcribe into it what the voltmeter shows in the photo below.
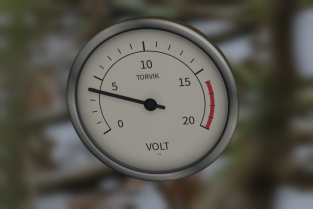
4 V
